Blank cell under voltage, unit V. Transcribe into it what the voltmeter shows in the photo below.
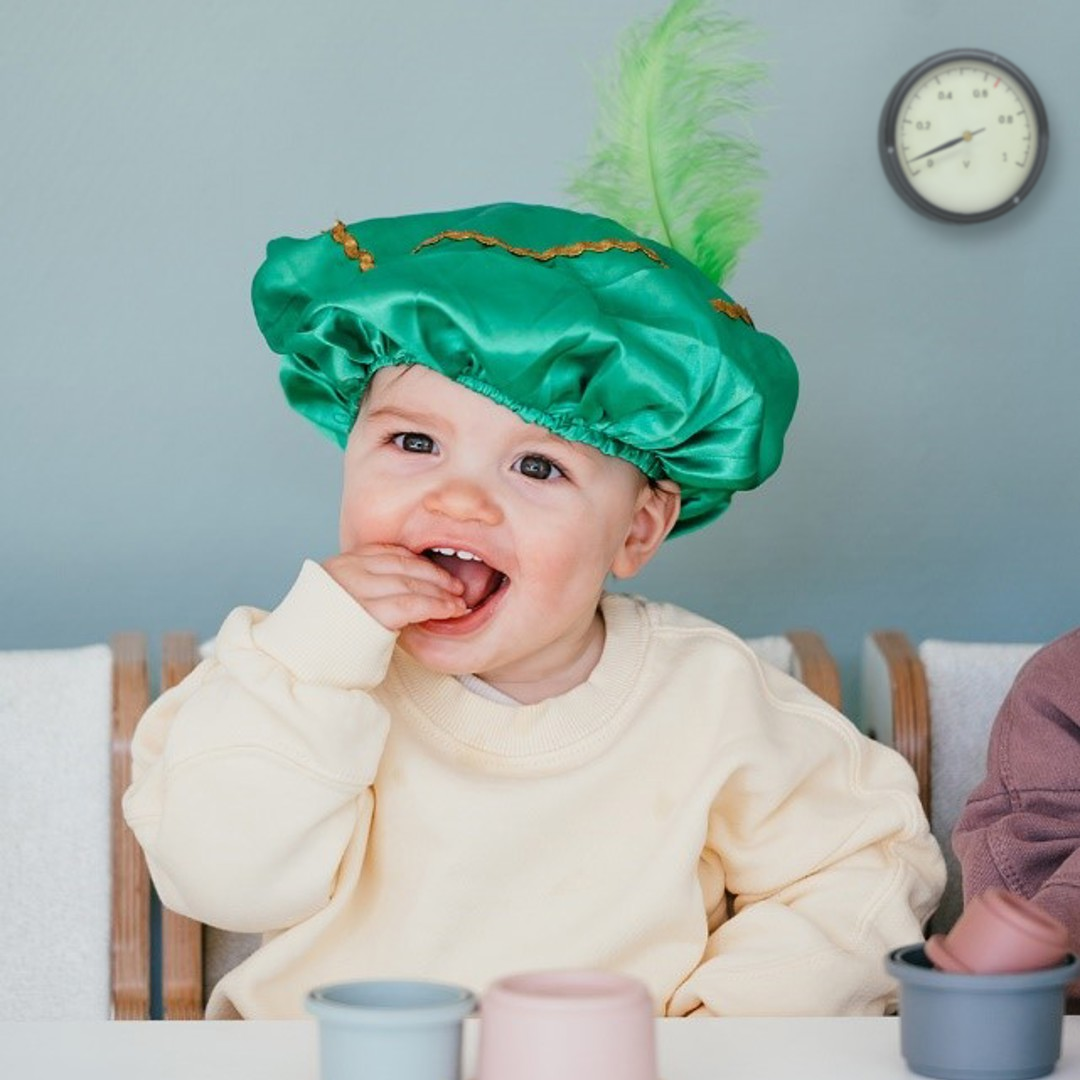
0.05 V
